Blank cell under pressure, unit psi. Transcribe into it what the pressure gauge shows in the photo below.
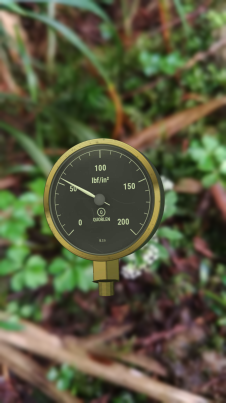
55 psi
